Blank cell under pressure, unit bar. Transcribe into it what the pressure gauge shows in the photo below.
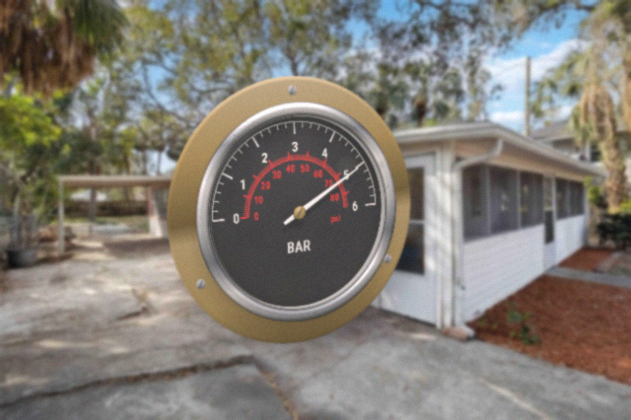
5 bar
